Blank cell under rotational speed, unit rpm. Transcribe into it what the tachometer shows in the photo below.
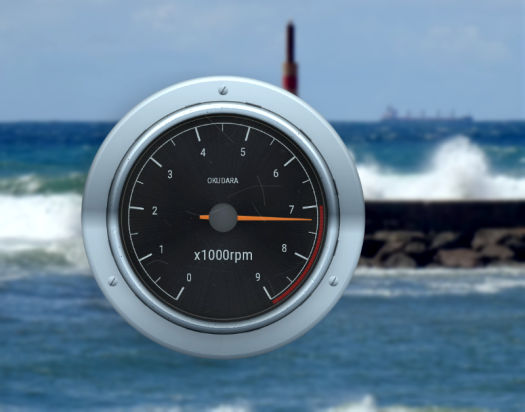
7250 rpm
